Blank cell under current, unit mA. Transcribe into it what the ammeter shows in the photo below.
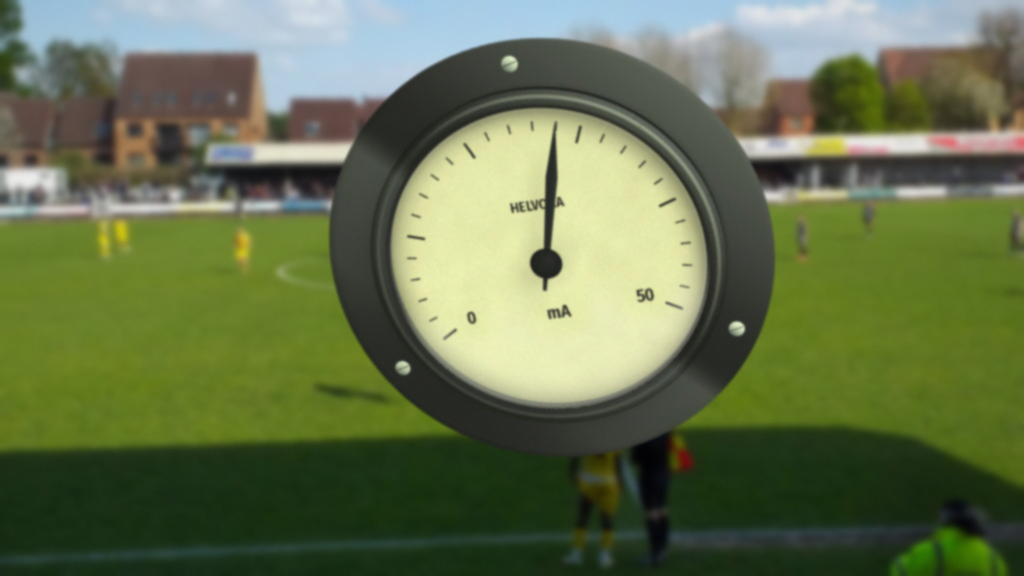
28 mA
